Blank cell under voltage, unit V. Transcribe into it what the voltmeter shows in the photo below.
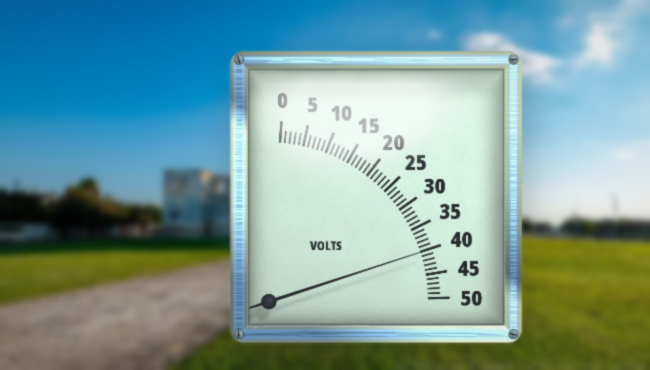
40 V
